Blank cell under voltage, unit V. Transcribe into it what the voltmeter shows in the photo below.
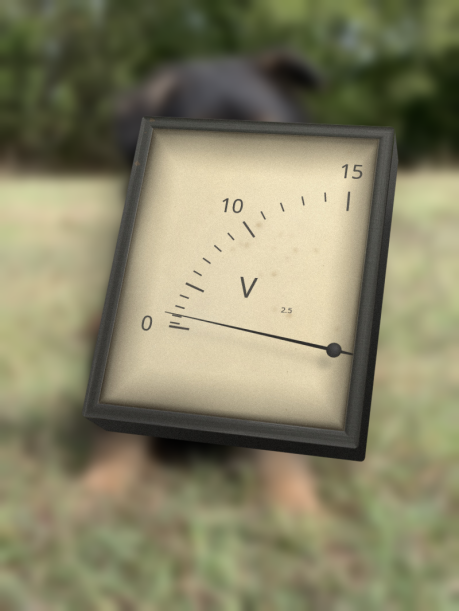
2 V
